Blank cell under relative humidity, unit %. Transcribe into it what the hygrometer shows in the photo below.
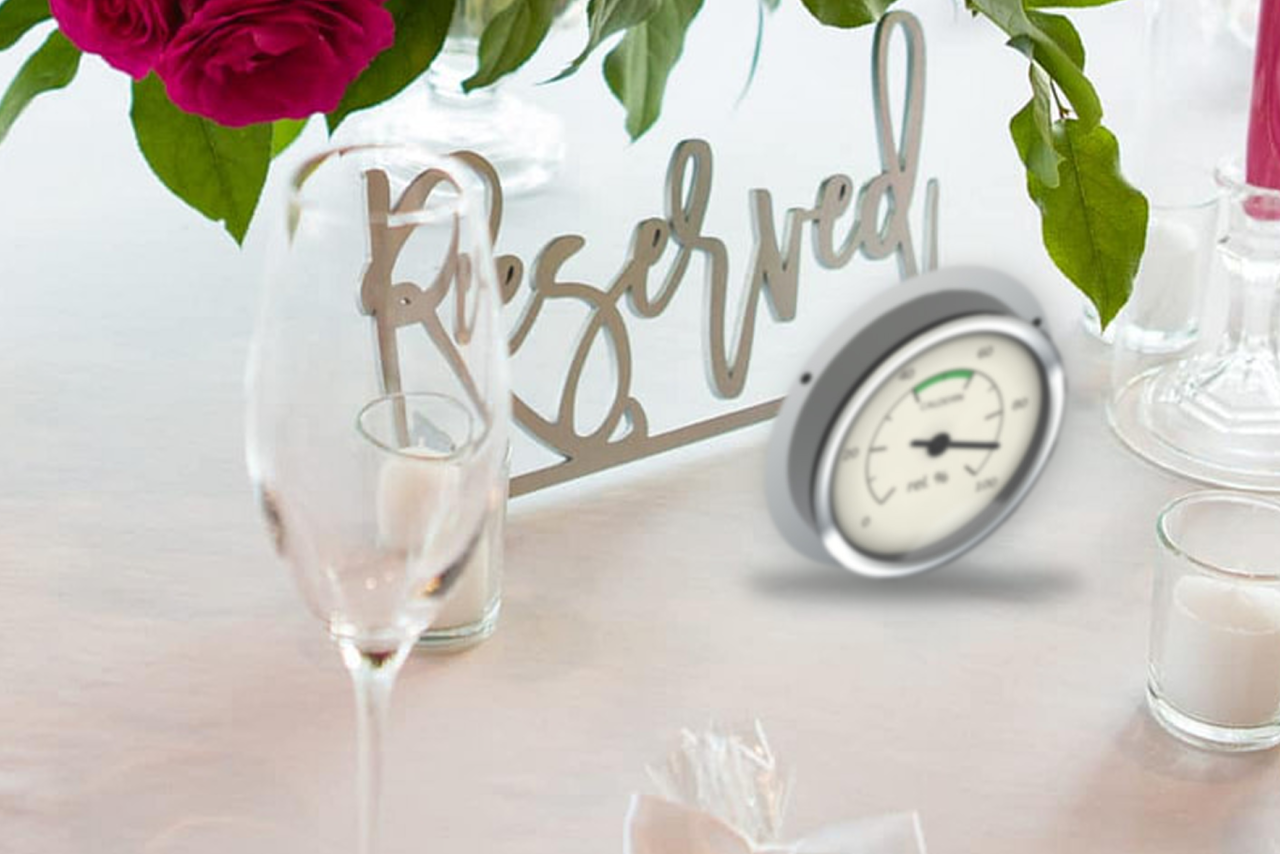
90 %
